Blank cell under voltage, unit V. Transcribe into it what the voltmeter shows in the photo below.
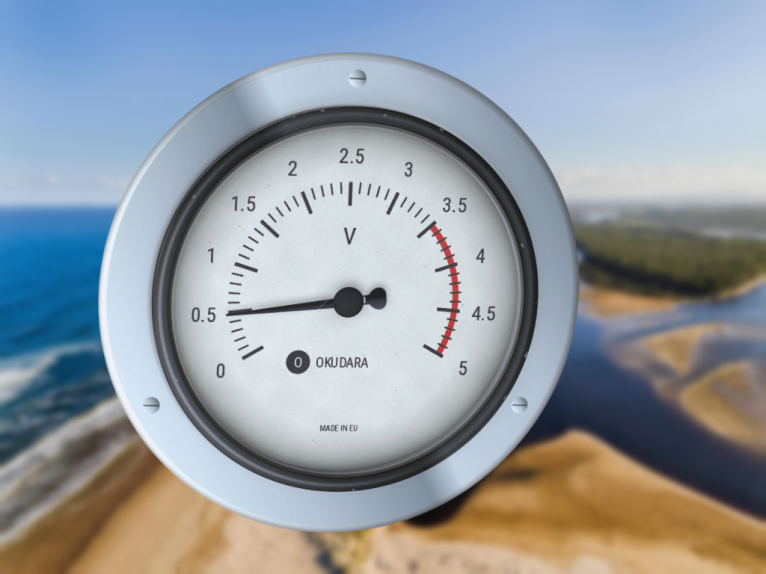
0.5 V
